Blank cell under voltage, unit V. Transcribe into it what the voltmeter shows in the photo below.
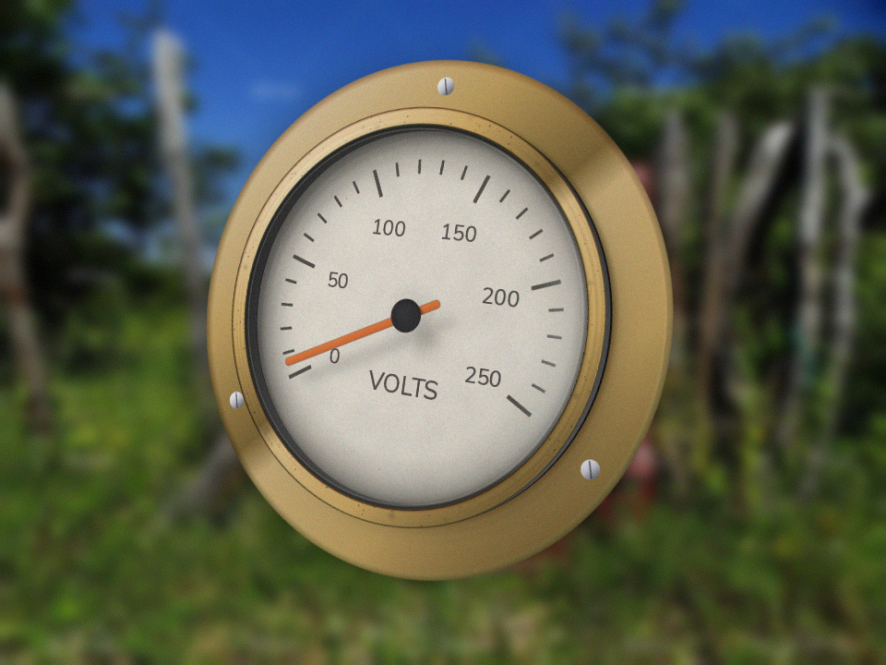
5 V
